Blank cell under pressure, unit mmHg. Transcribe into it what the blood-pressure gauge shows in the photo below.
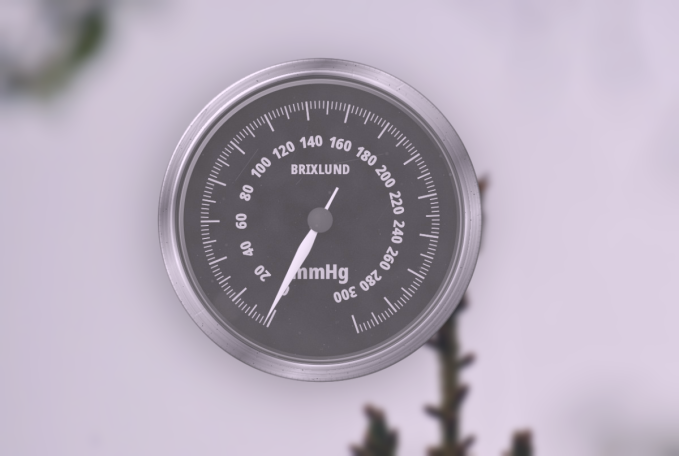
2 mmHg
